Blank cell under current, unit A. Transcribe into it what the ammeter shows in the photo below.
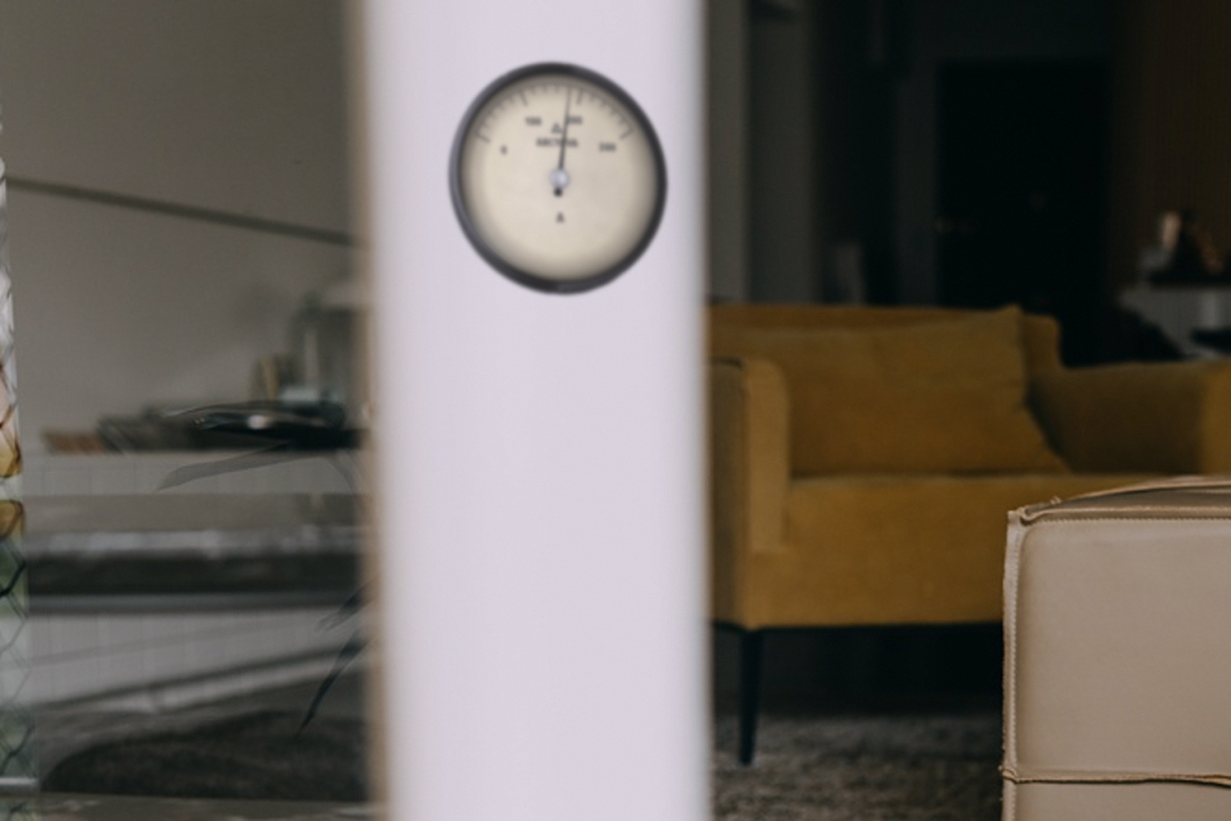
180 A
